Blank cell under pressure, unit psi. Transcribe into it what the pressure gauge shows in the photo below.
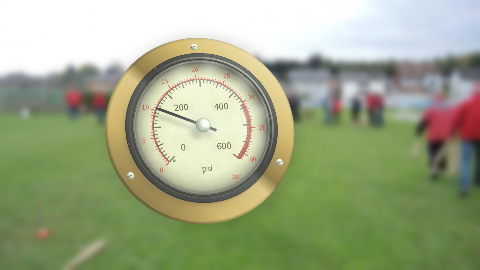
150 psi
